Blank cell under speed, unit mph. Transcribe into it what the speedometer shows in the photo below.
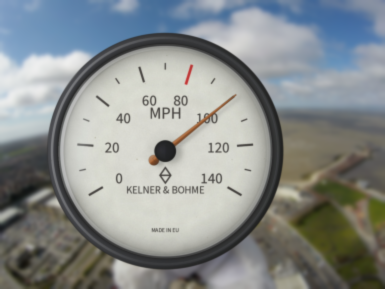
100 mph
